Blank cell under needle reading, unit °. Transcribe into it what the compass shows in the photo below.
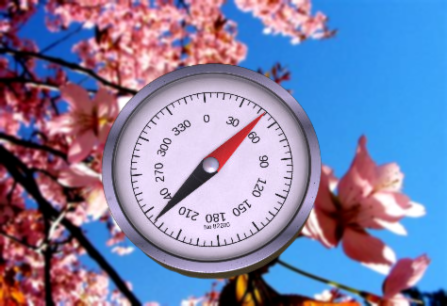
50 °
